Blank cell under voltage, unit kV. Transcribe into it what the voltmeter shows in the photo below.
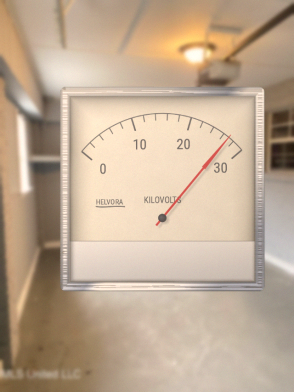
27 kV
